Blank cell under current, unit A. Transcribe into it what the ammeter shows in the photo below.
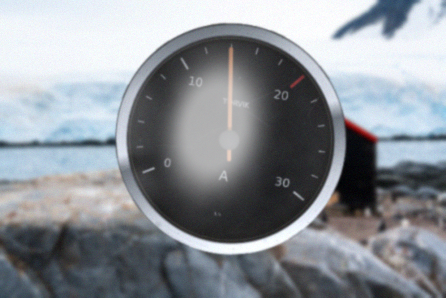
14 A
